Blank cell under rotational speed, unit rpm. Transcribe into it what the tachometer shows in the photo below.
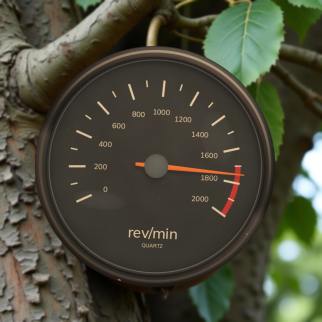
1750 rpm
